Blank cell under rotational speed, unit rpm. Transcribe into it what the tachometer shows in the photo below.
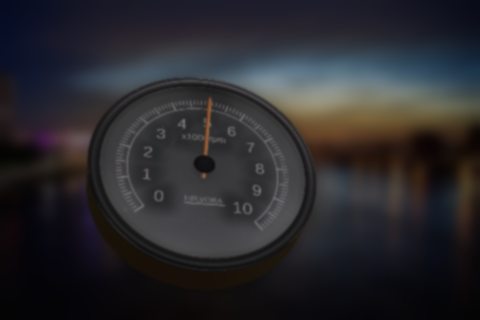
5000 rpm
